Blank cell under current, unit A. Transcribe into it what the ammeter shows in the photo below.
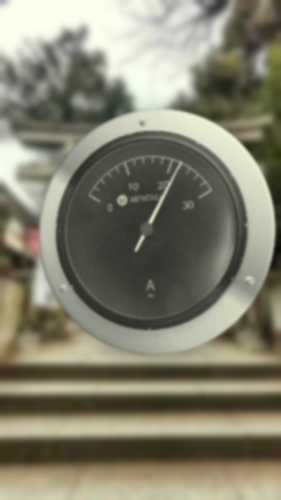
22 A
